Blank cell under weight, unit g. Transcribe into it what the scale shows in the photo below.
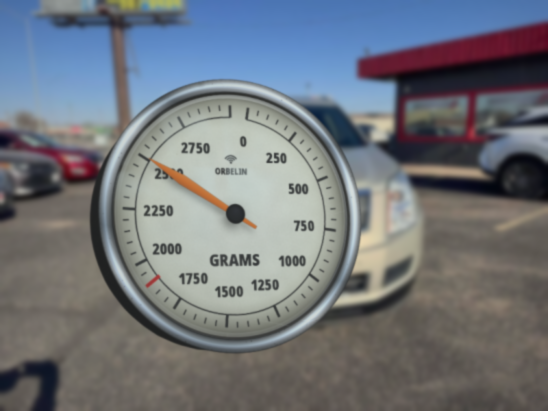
2500 g
